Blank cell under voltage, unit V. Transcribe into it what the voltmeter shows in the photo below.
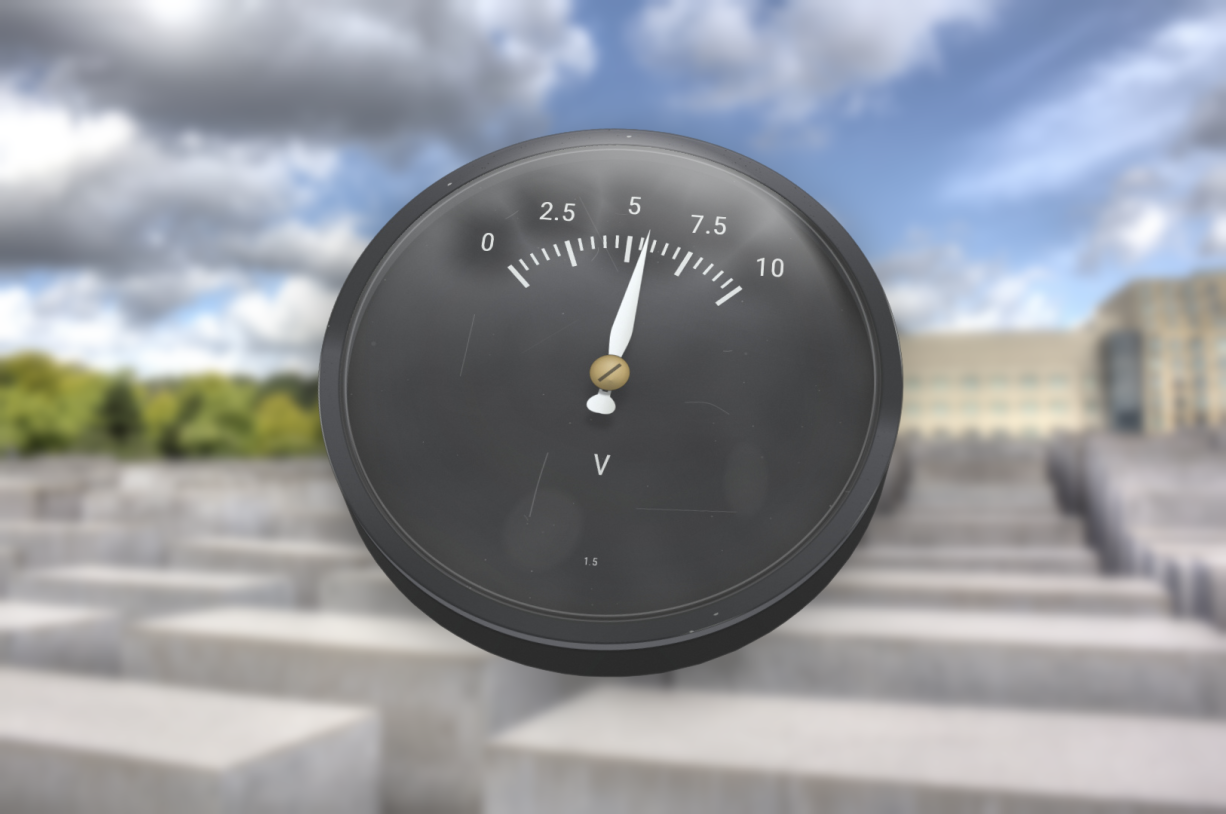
5.75 V
